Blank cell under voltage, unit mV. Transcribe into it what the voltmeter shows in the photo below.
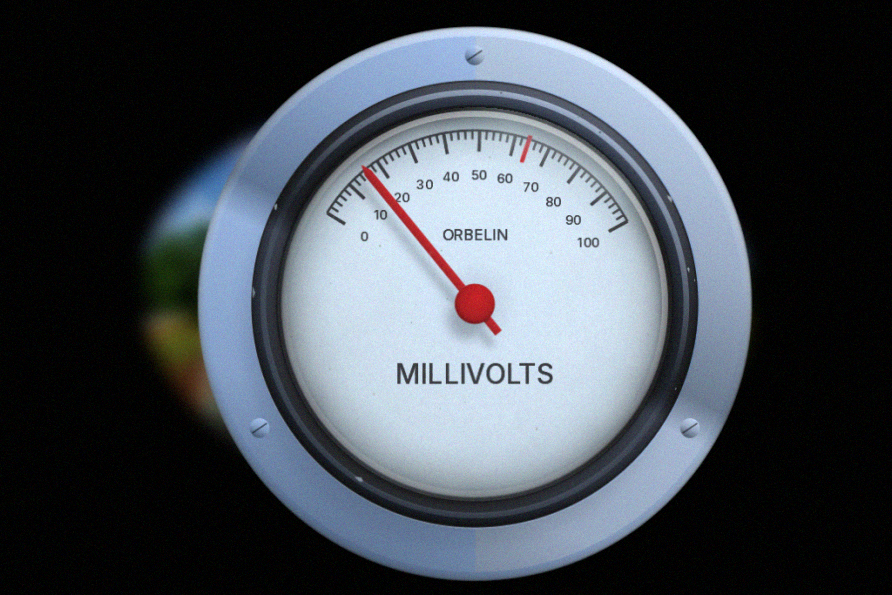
16 mV
